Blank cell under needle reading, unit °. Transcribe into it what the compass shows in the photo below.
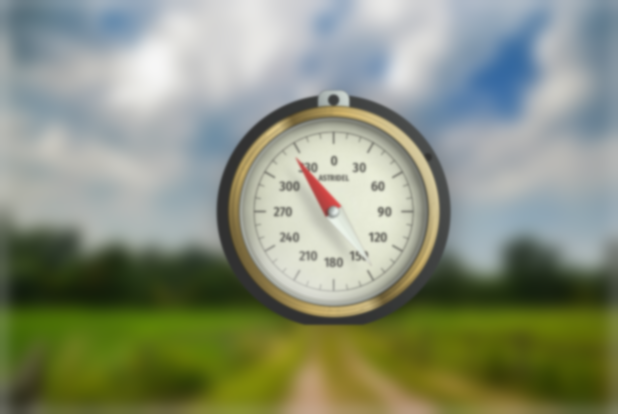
325 °
